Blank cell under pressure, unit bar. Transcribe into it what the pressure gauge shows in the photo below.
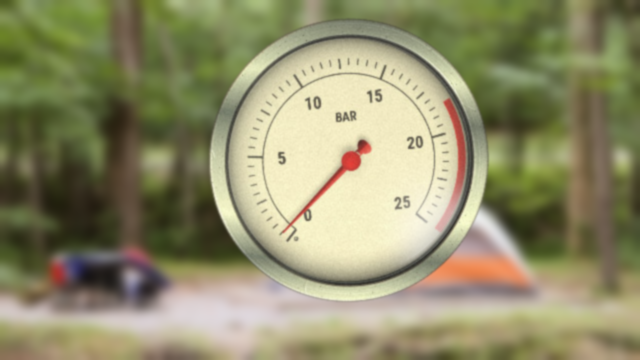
0.5 bar
